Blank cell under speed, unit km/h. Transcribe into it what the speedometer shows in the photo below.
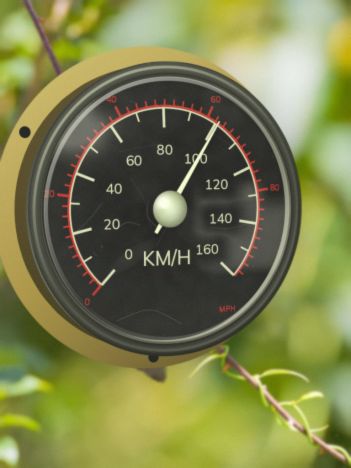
100 km/h
